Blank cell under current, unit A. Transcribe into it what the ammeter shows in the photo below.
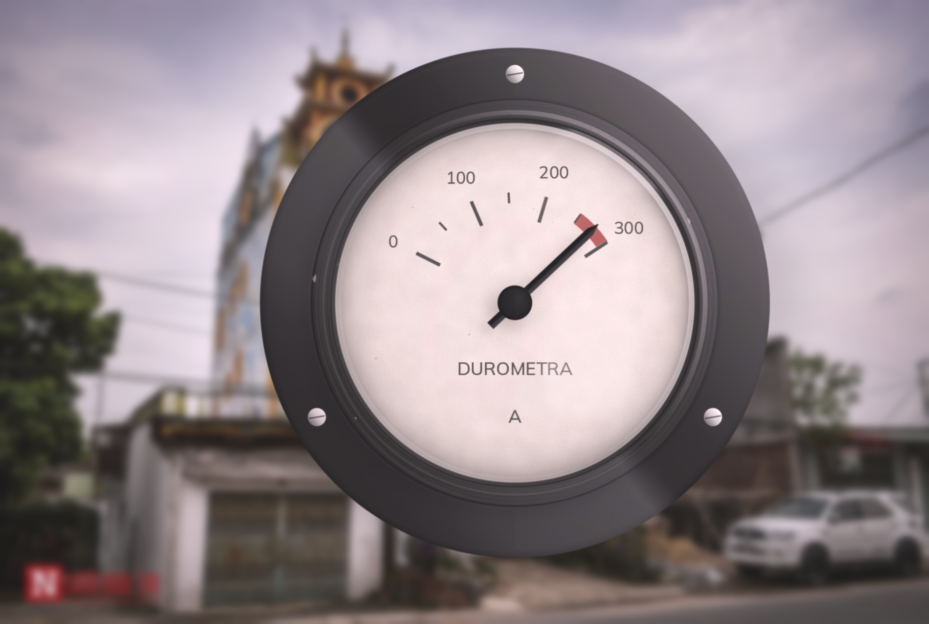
275 A
